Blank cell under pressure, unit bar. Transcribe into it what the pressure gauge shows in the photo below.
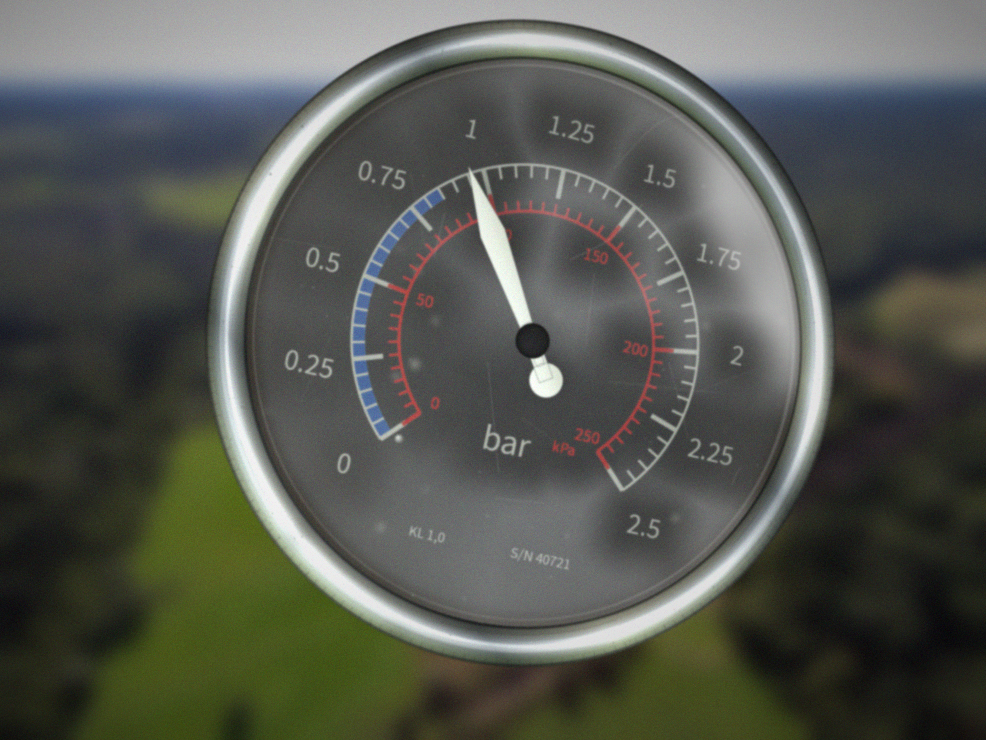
0.95 bar
